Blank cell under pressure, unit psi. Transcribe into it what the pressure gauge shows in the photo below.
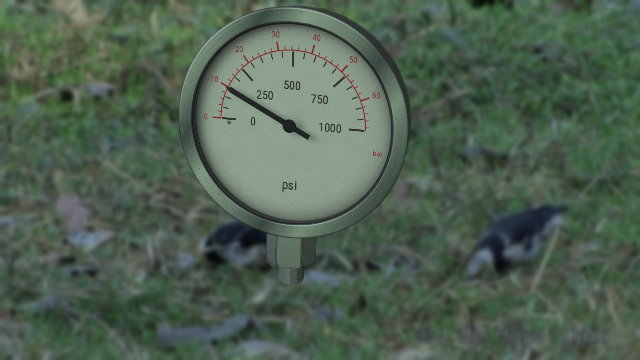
150 psi
